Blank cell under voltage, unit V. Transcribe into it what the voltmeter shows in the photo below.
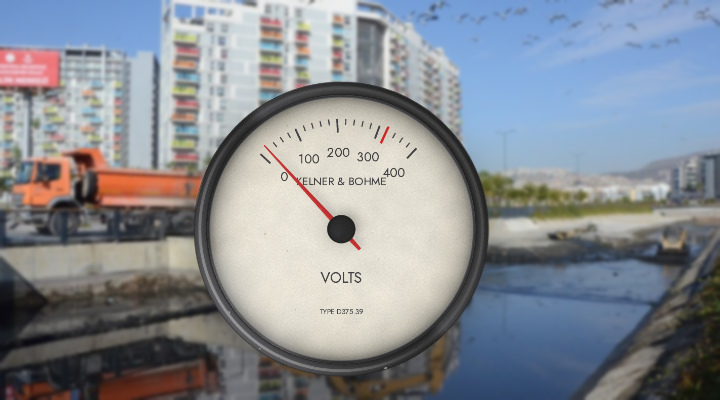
20 V
